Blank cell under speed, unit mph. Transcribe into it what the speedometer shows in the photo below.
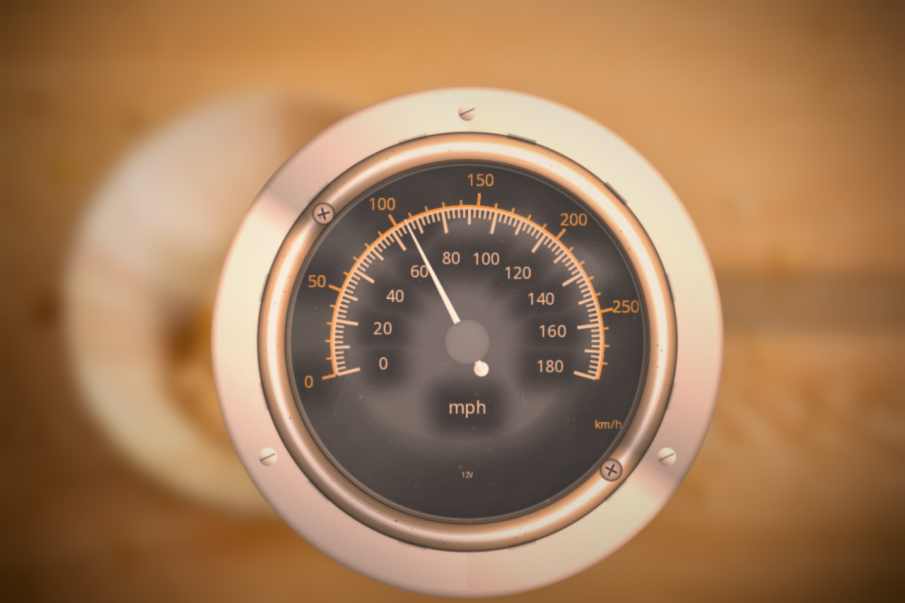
66 mph
